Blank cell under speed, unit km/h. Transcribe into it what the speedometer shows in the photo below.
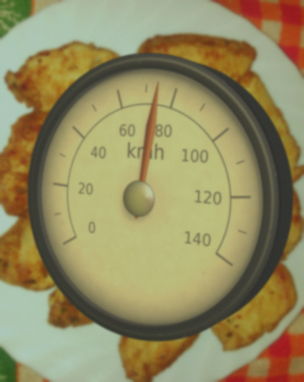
75 km/h
